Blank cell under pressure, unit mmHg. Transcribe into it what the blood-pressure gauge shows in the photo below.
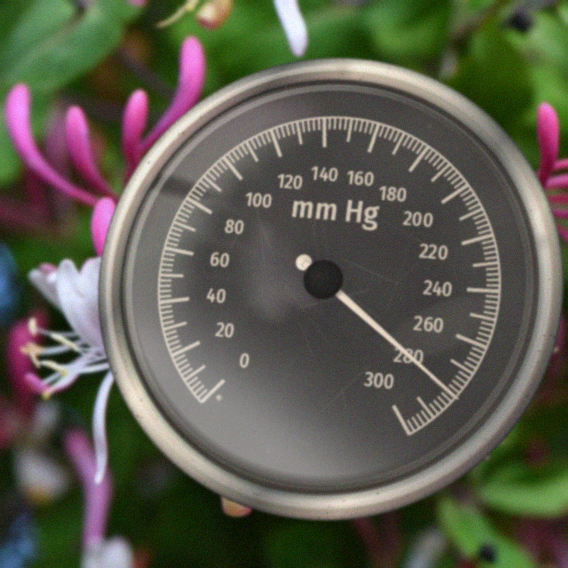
280 mmHg
